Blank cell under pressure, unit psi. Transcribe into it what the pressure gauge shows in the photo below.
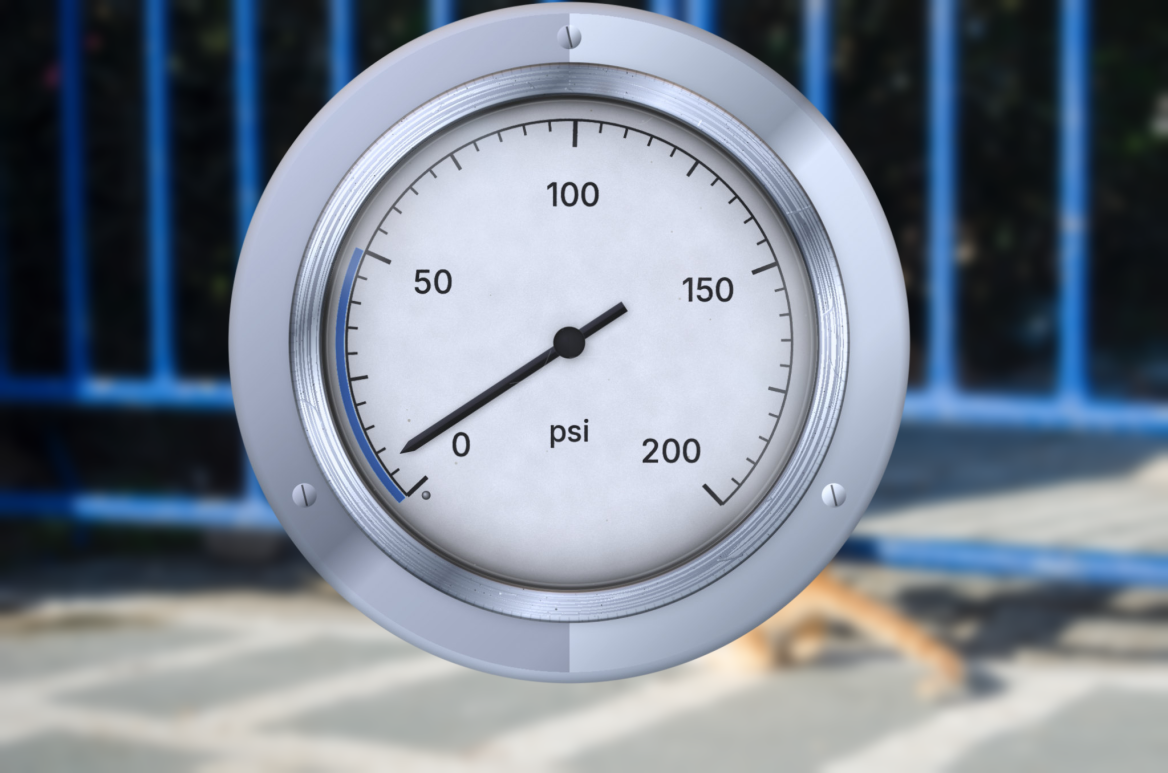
7.5 psi
